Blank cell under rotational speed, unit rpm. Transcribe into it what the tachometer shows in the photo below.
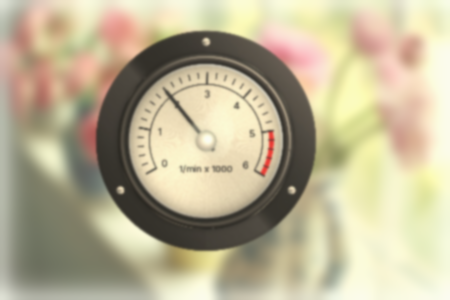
2000 rpm
